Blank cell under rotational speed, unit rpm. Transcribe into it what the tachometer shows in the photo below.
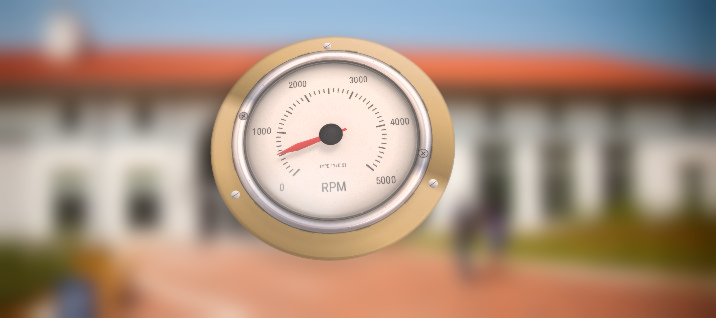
500 rpm
